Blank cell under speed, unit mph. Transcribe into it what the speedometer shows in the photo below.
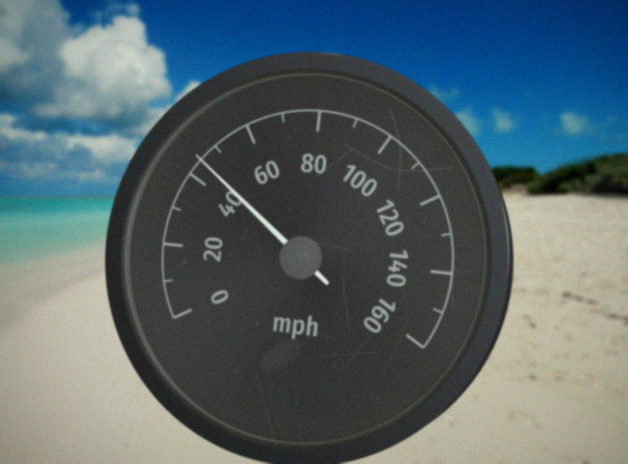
45 mph
